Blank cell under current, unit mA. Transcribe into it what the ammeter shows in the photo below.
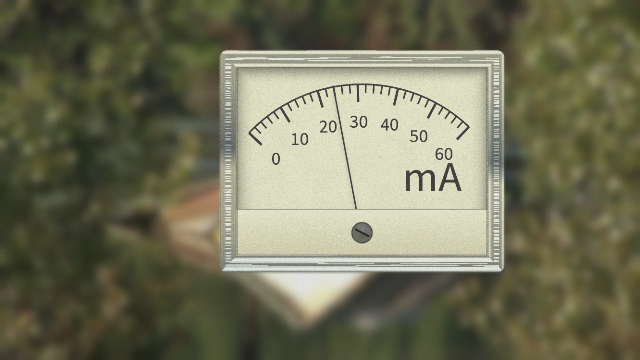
24 mA
